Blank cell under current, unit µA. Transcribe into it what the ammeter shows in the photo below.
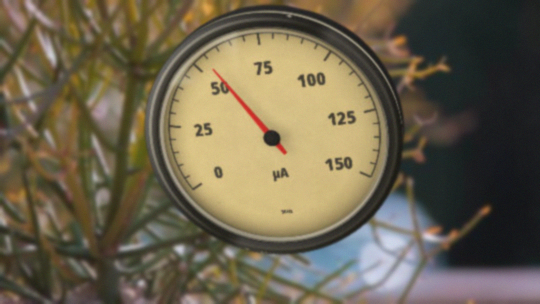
55 µA
